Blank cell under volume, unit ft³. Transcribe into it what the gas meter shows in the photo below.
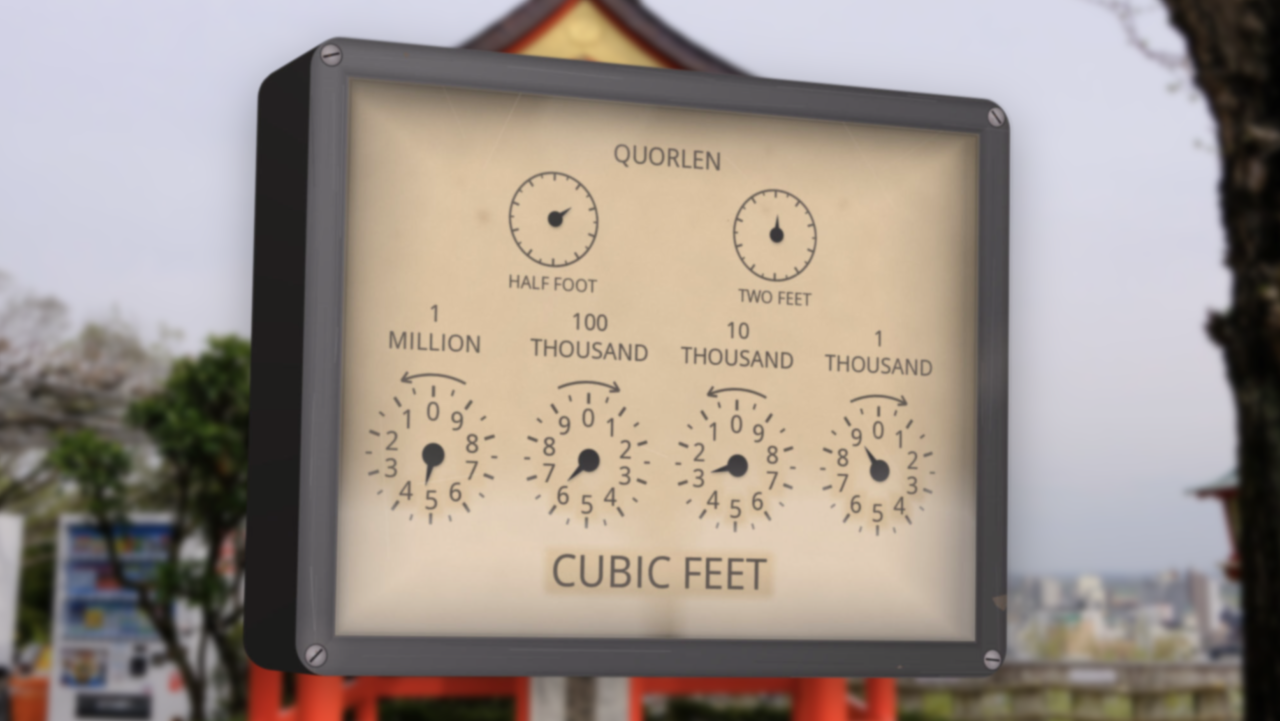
462900 ft³
